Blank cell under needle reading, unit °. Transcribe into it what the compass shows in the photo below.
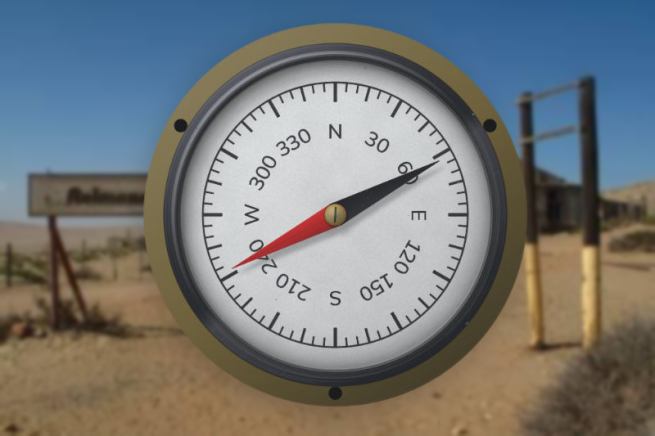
242.5 °
